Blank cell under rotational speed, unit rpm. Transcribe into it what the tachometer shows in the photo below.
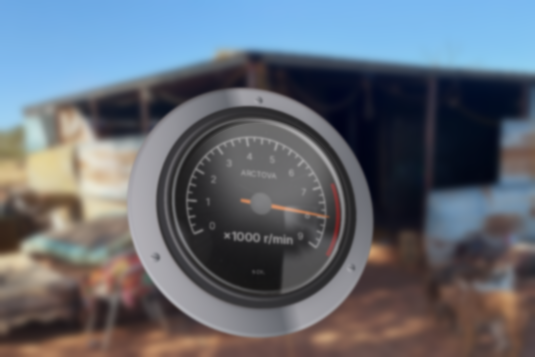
8000 rpm
